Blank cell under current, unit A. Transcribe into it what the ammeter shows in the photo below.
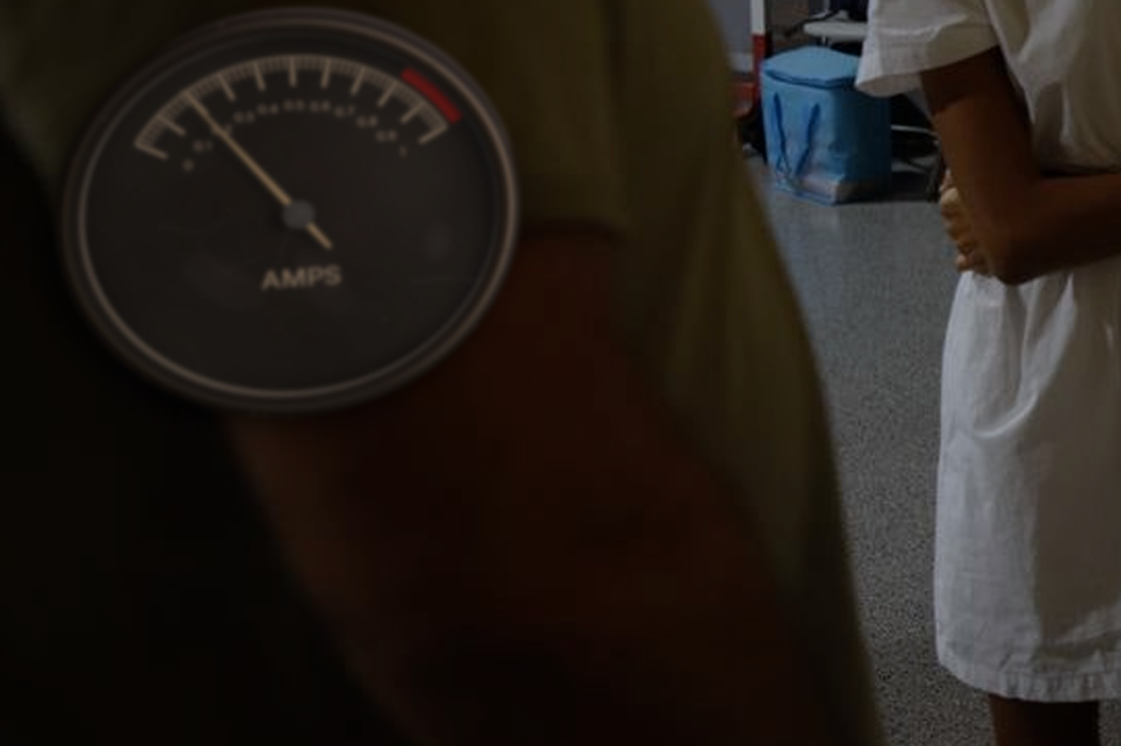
0.2 A
